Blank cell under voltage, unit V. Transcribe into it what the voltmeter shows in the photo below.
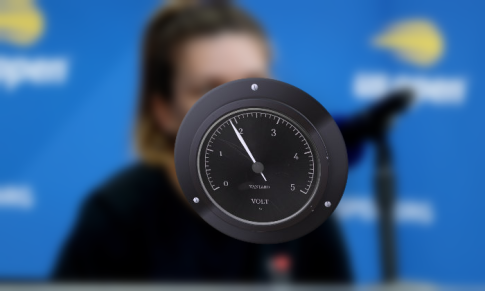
1.9 V
